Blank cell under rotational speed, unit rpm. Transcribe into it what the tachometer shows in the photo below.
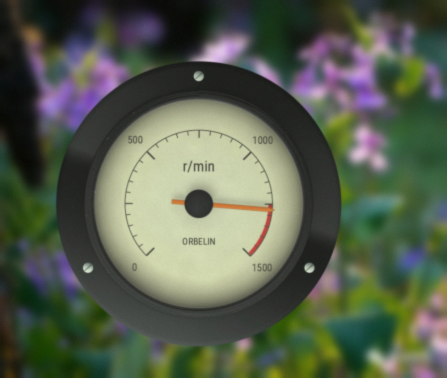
1275 rpm
